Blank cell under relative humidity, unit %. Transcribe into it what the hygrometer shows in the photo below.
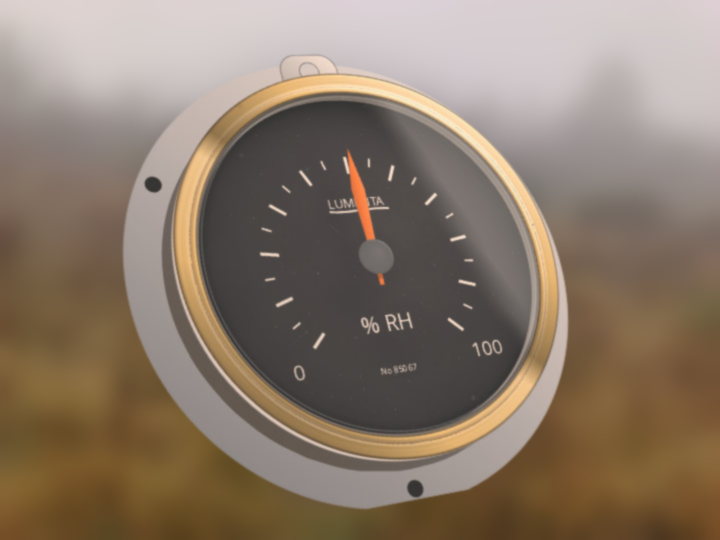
50 %
